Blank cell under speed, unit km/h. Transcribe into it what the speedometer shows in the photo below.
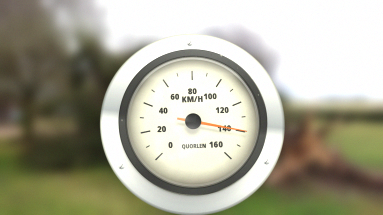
140 km/h
